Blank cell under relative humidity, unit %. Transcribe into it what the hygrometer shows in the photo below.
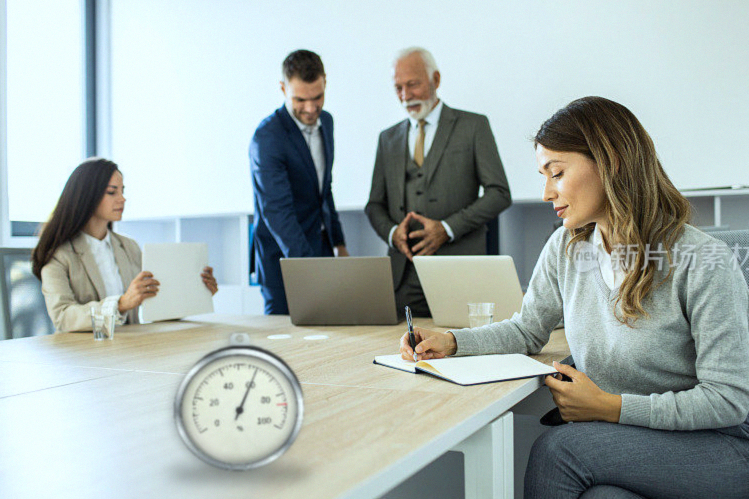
60 %
